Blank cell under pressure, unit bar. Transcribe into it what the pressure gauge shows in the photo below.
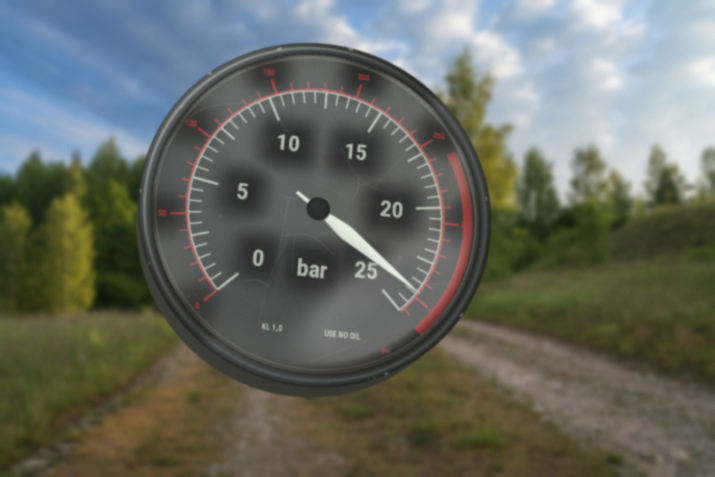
24 bar
